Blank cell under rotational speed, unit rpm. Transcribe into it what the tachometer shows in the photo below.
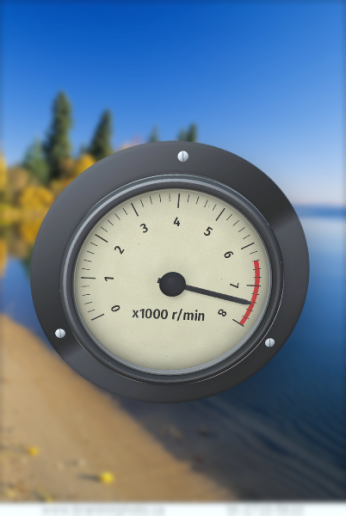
7400 rpm
